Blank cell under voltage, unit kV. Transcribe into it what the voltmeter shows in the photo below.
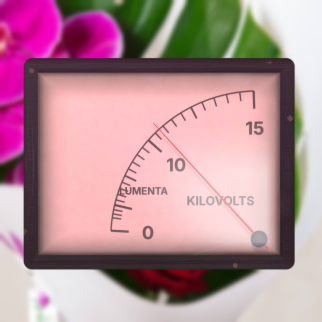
10.75 kV
